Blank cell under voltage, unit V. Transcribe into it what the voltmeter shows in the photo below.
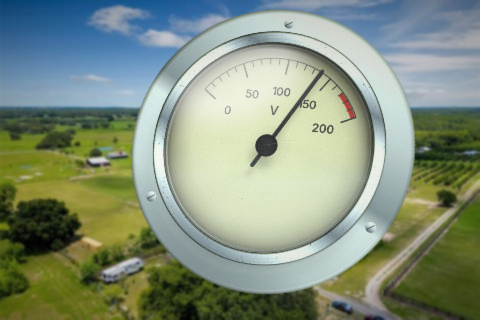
140 V
